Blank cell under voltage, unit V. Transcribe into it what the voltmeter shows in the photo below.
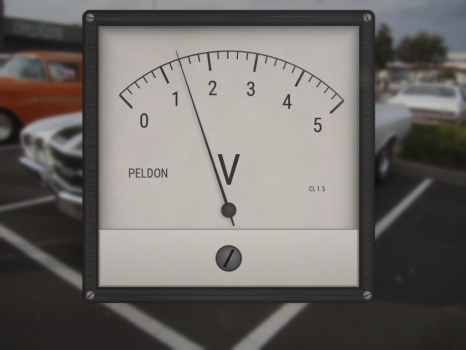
1.4 V
